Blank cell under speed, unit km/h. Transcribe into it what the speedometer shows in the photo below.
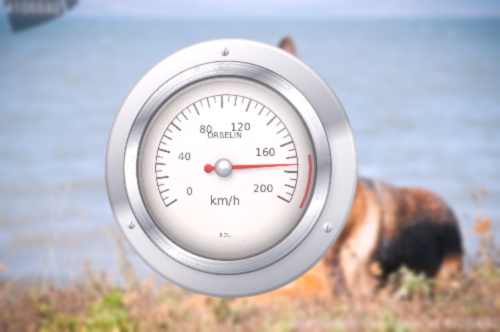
175 km/h
